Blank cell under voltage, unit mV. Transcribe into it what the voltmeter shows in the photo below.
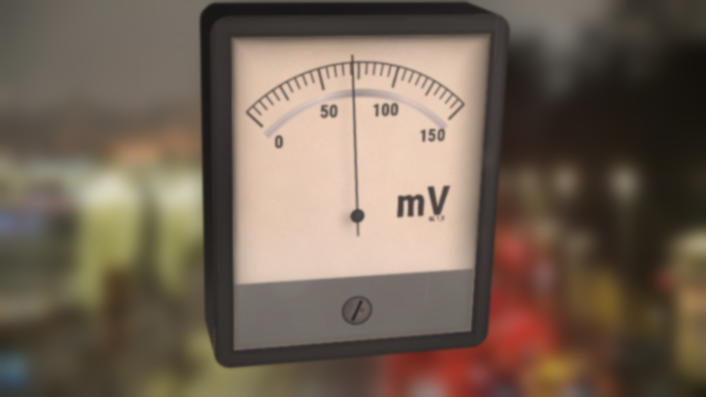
70 mV
